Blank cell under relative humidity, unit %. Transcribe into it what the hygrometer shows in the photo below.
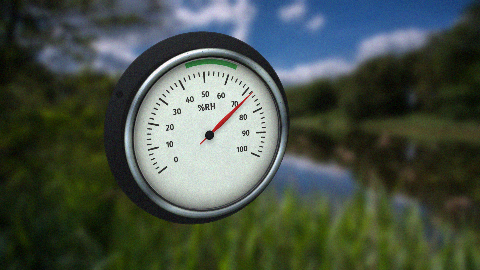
72 %
